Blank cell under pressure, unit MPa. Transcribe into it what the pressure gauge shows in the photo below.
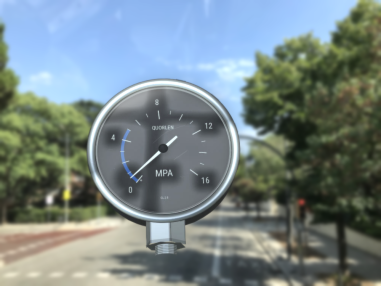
0.5 MPa
